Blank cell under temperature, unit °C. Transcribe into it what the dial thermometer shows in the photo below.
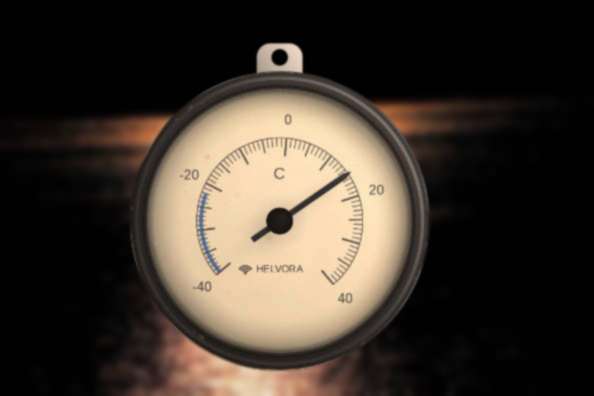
15 °C
